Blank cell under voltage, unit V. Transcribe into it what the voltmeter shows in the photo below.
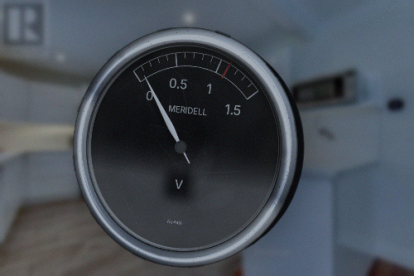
0.1 V
